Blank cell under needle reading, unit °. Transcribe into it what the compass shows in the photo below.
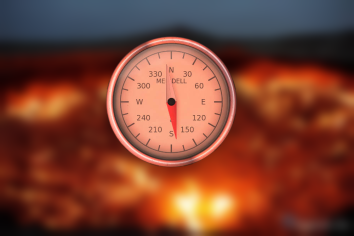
172.5 °
